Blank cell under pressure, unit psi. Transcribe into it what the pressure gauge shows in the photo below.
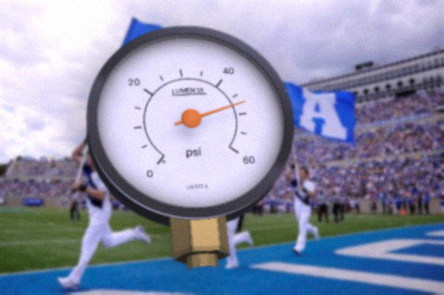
47.5 psi
